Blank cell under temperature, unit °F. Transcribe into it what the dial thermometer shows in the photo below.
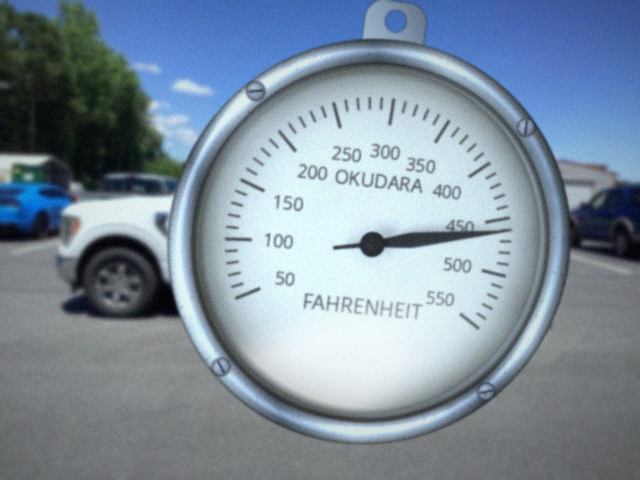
460 °F
